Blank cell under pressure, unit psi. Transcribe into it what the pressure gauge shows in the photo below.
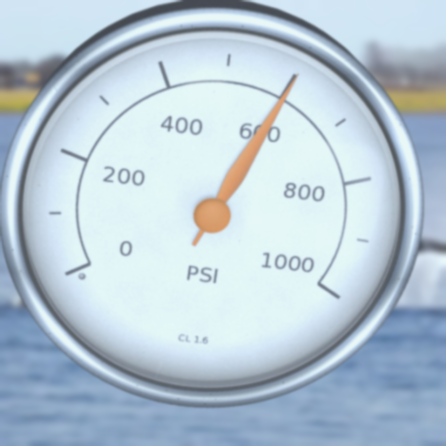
600 psi
